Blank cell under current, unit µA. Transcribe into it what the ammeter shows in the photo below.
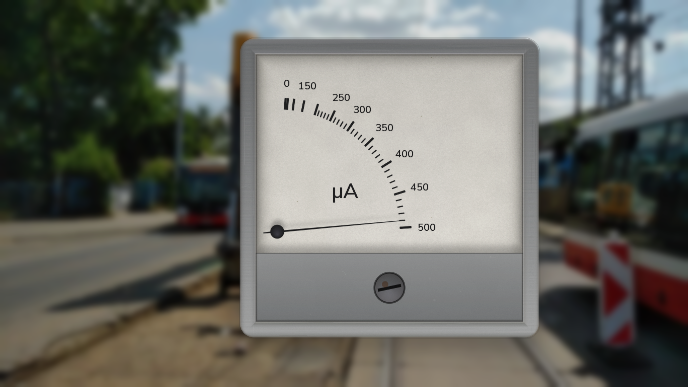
490 µA
